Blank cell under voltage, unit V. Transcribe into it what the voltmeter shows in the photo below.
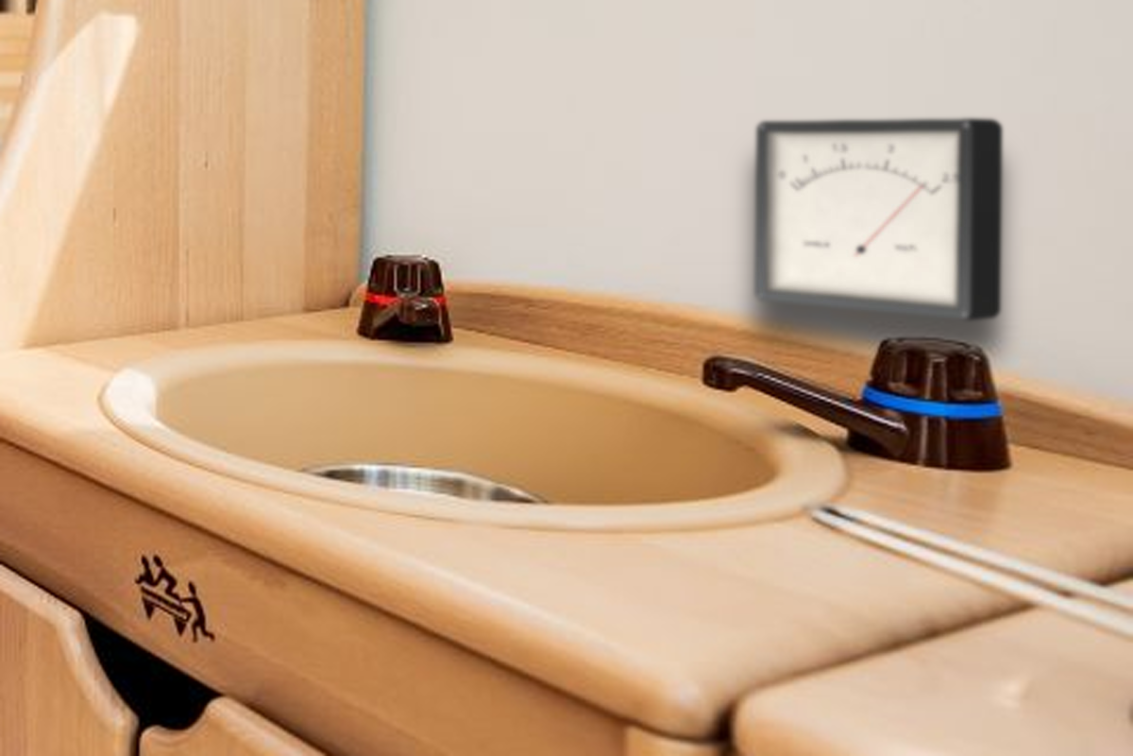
2.4 V
